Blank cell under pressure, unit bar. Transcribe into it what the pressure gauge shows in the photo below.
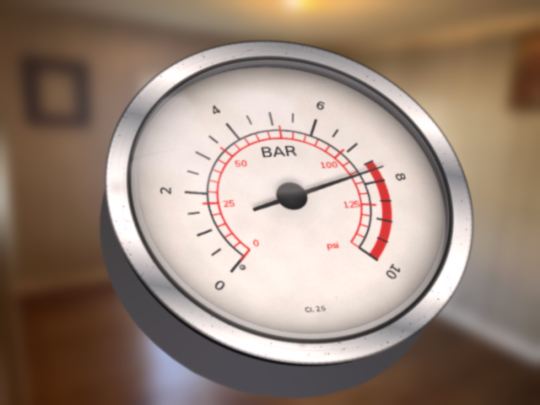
7.75 bar
